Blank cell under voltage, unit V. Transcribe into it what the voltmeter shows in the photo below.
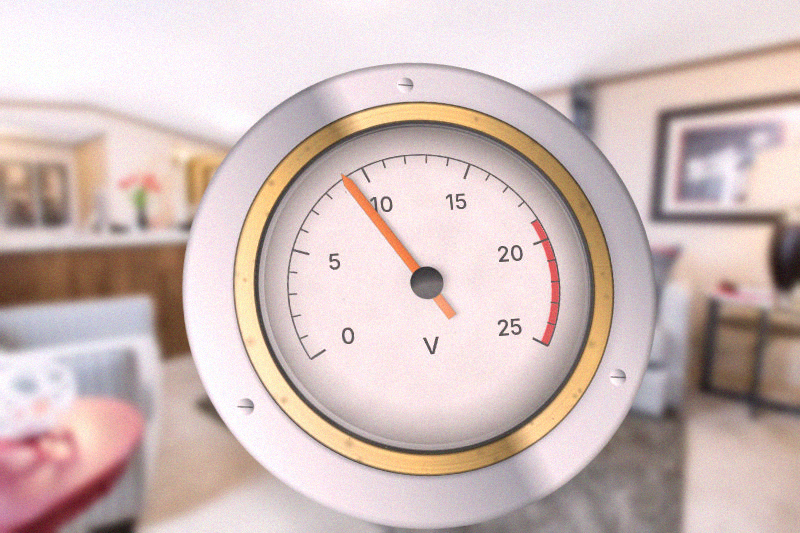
9 V
